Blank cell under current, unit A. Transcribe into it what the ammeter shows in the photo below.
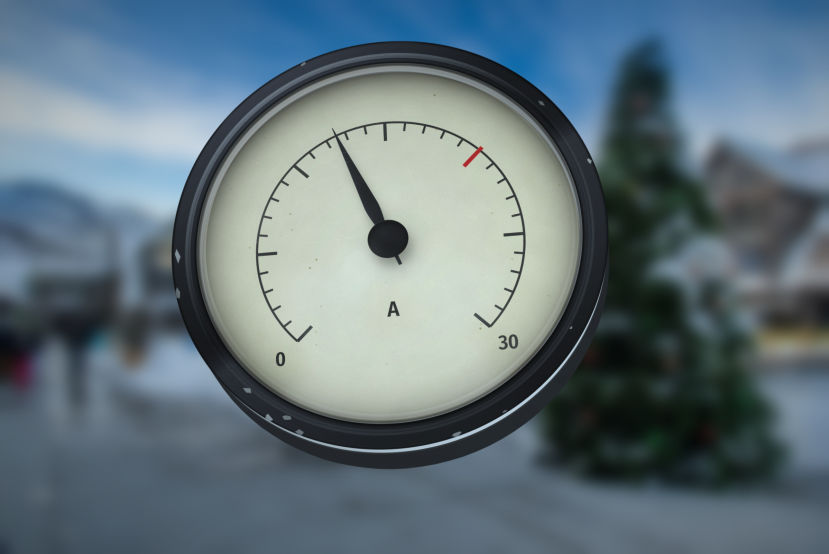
12.5 A
